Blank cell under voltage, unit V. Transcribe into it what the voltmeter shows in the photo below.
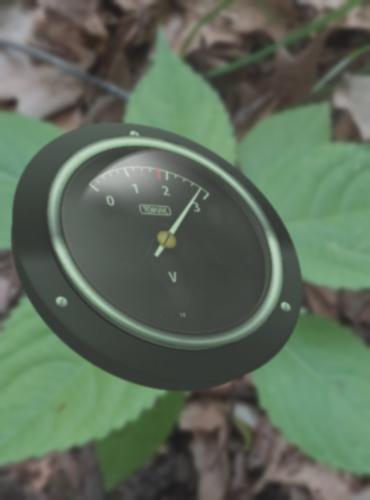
2.8 V
